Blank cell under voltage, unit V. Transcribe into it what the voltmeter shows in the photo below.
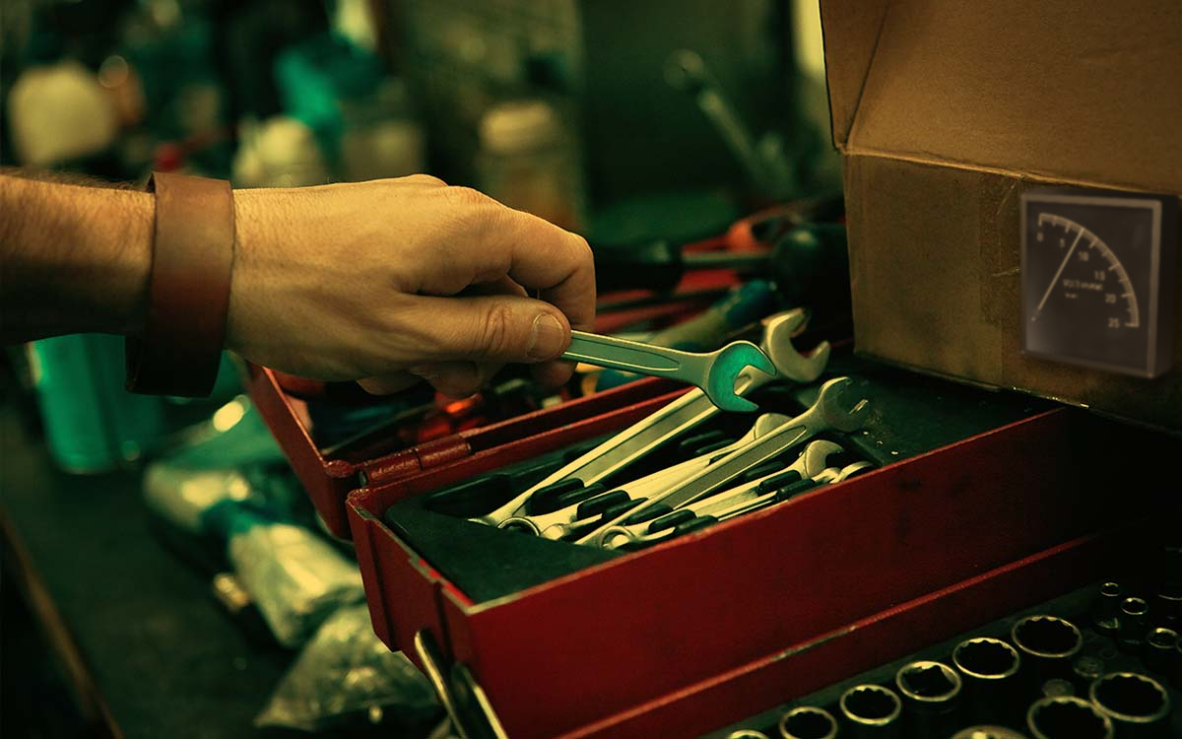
7.5 V
